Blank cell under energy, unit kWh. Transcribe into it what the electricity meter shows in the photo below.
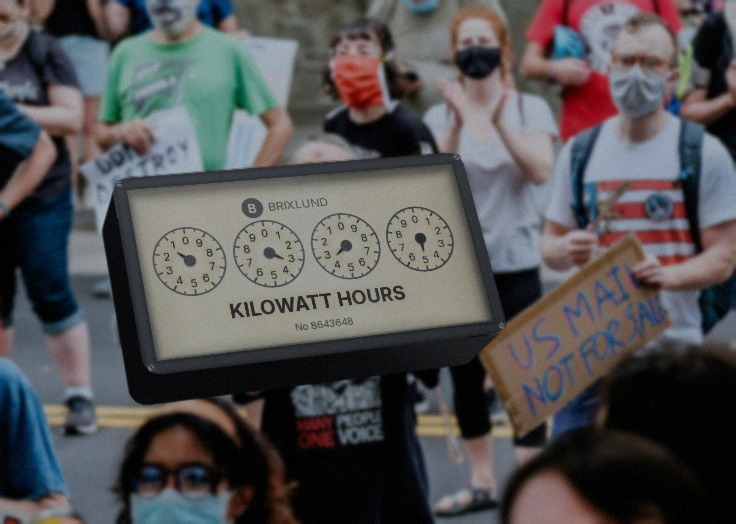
1335 kWh
